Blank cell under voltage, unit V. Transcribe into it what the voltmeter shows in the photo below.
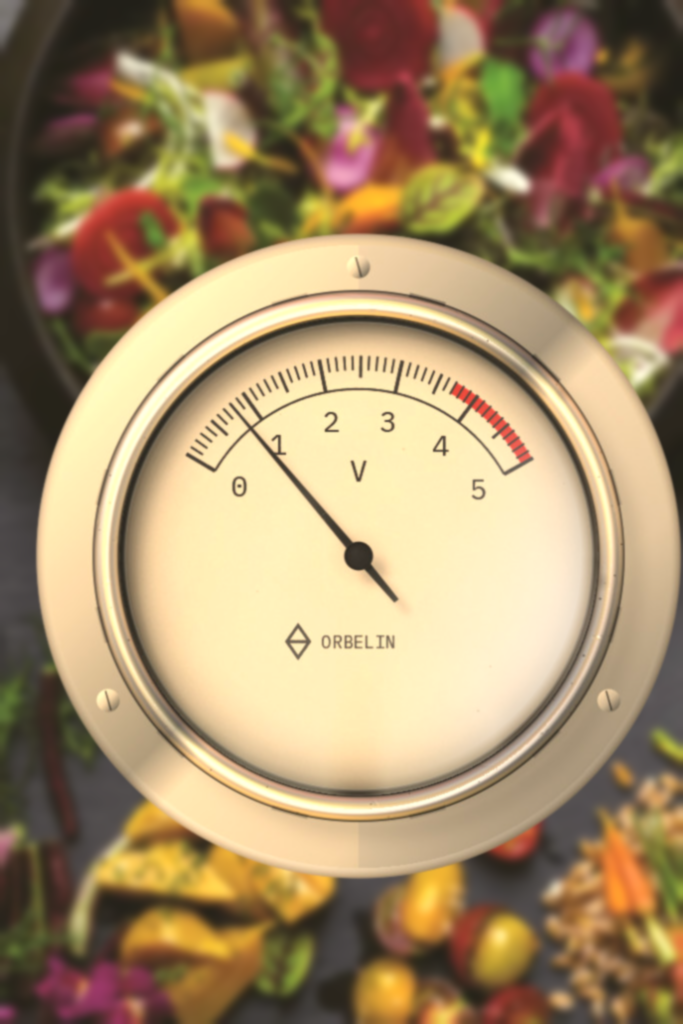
0.8 V
